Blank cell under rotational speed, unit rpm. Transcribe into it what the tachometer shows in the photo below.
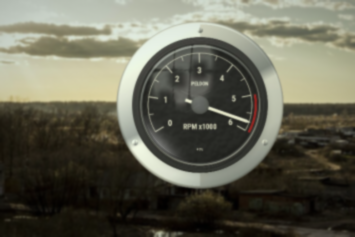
5750 rpm
